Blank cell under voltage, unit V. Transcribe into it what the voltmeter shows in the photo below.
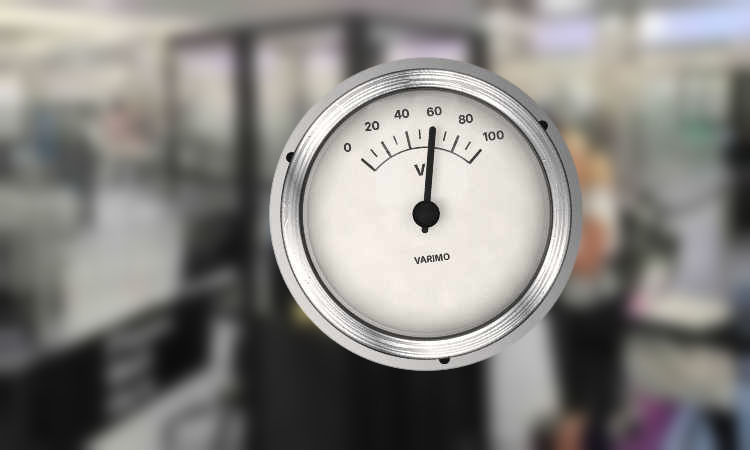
60 V
